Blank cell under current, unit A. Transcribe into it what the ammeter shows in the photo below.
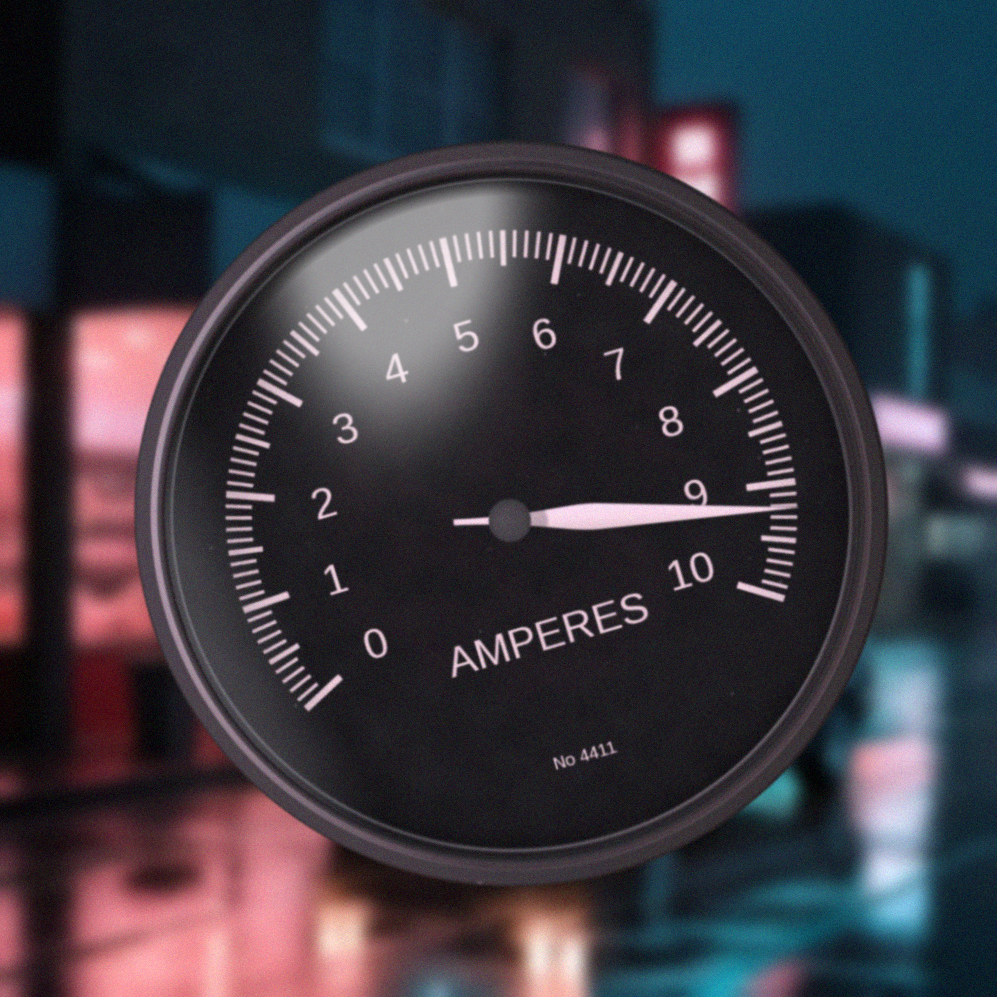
9.2 A
